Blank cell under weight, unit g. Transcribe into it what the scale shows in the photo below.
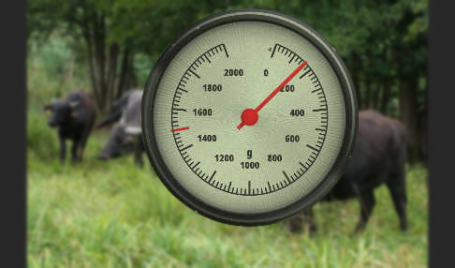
160 g
